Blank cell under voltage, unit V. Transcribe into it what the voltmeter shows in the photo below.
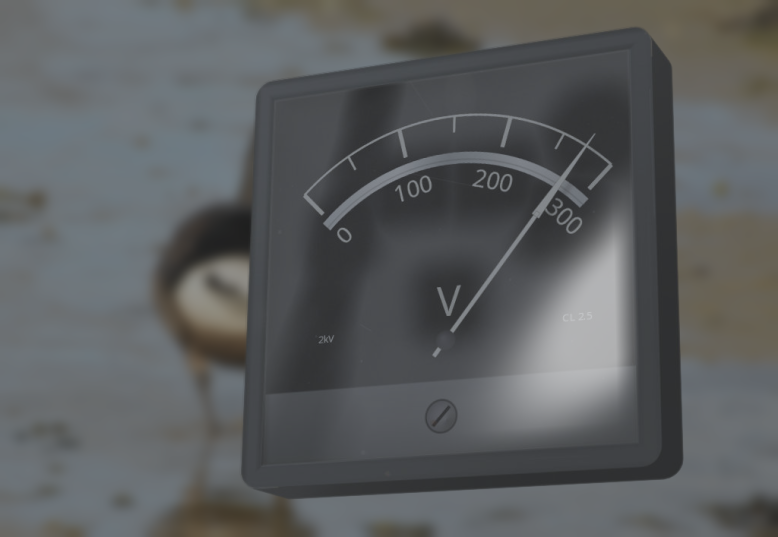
275 V
